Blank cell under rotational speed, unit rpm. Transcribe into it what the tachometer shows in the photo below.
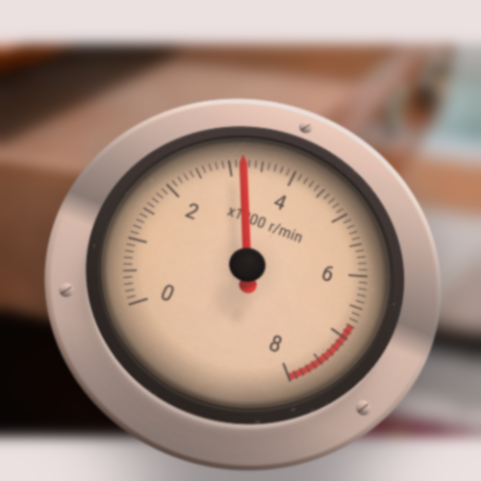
3200 rpm
